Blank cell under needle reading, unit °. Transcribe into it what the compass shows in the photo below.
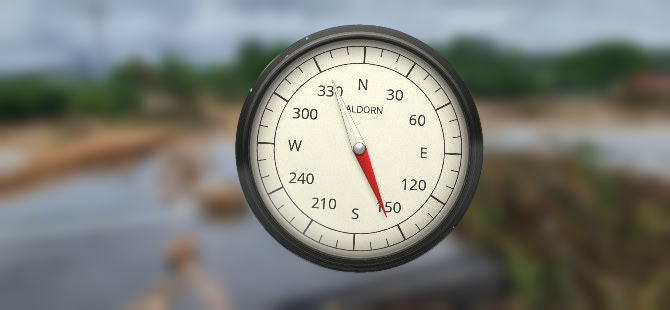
155 °
